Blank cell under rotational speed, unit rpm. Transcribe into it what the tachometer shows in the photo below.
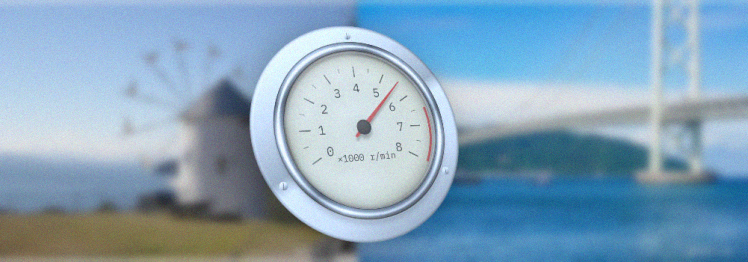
5500 rpm
